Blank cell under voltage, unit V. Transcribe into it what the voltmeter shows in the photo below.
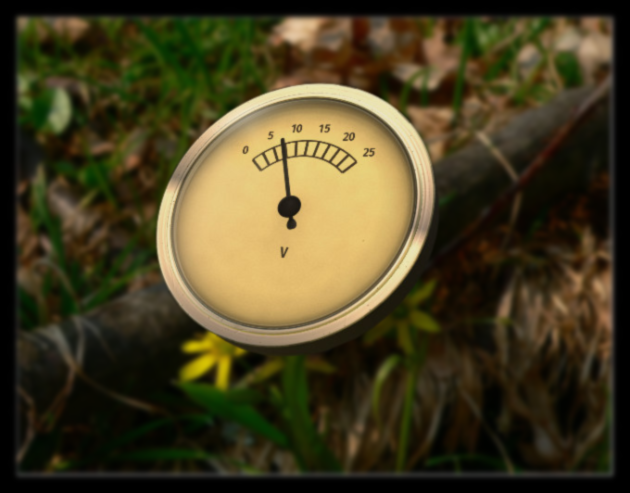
7.5 V
